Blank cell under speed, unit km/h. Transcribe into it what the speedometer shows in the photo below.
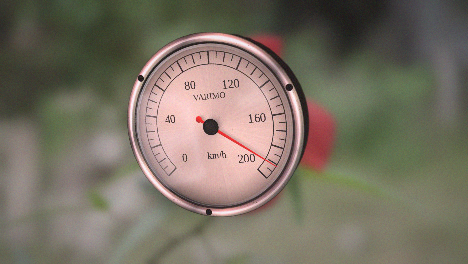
190 km/h
